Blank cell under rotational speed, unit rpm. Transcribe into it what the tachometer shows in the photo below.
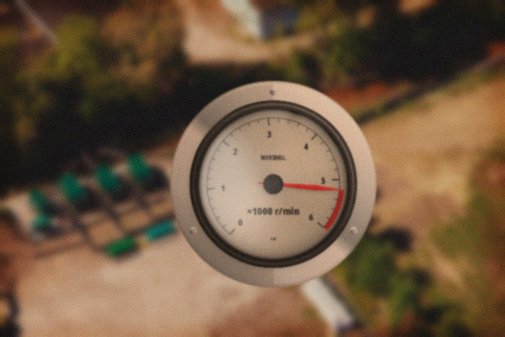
5200 rpm
